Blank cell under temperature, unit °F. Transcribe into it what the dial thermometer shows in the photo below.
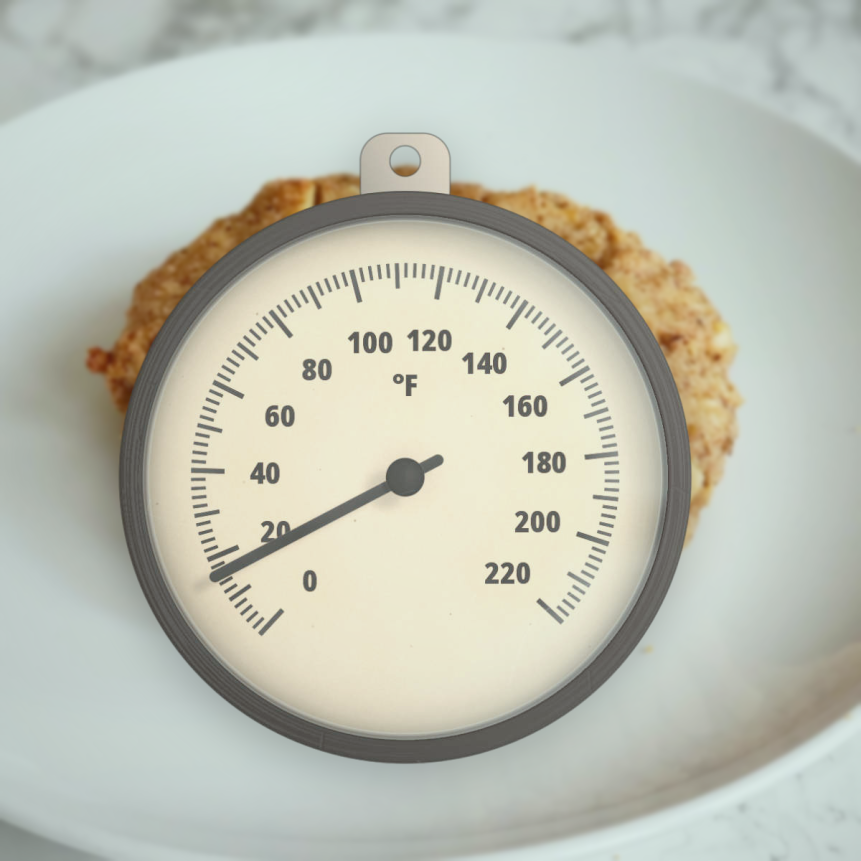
16 °F
